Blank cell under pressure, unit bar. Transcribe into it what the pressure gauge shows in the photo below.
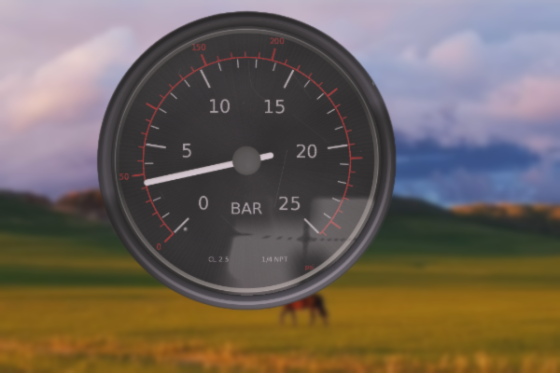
3 bar
